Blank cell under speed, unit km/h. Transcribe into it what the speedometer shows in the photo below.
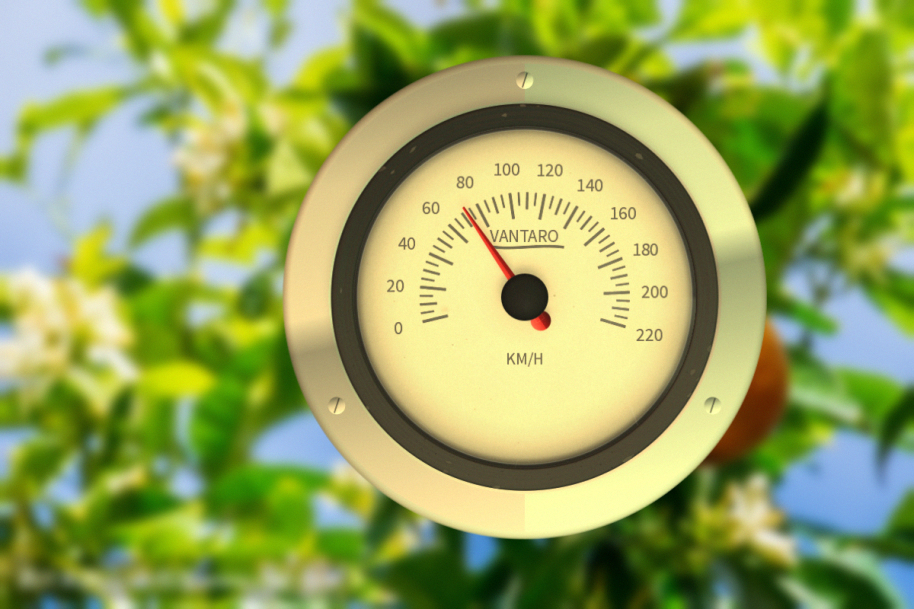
72.5 km/h
